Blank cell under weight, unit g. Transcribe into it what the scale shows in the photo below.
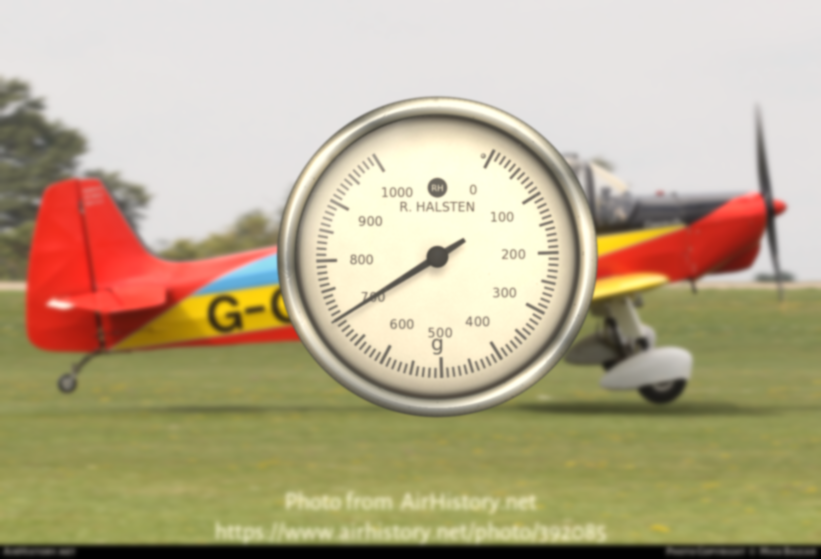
700 g
